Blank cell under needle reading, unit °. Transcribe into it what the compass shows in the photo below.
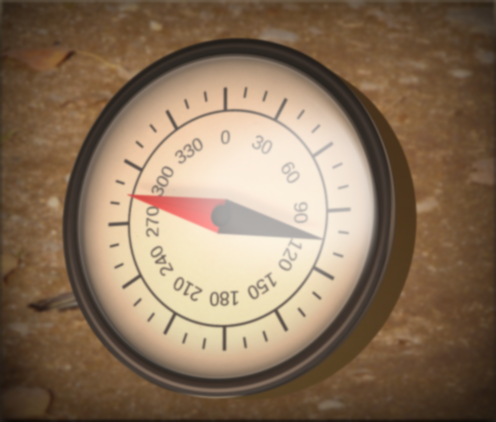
285 °
